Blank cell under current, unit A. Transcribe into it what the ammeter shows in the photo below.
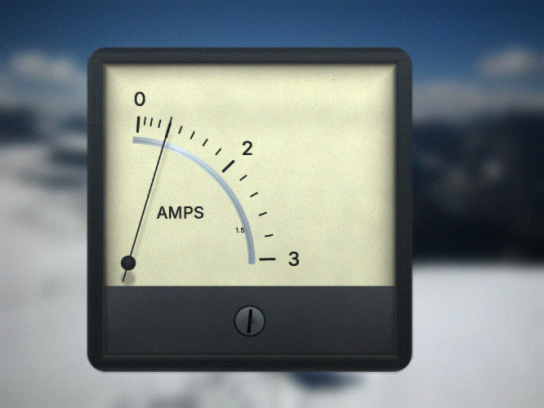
1 A
